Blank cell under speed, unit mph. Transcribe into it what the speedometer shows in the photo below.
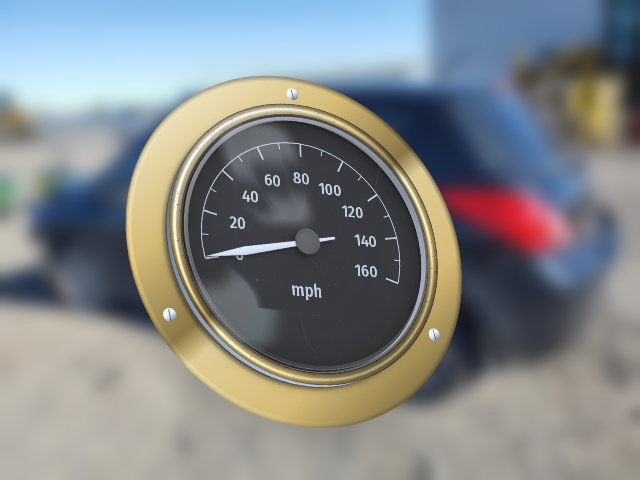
0 mph
